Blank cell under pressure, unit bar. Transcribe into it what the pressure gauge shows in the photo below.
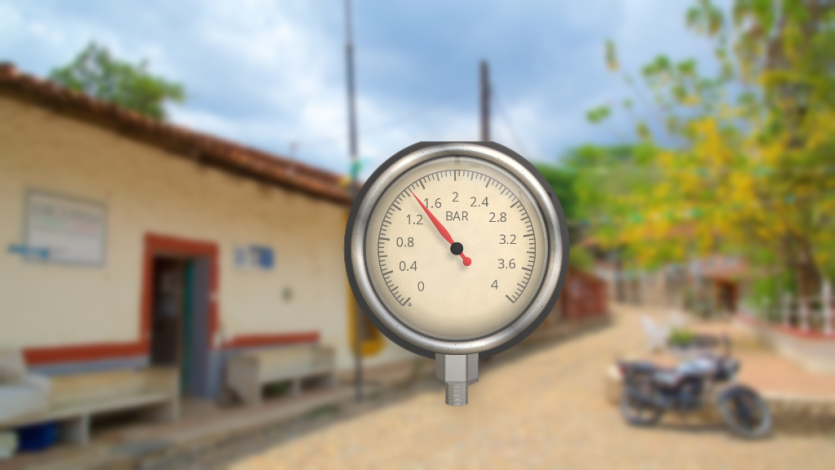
1.45 bar
